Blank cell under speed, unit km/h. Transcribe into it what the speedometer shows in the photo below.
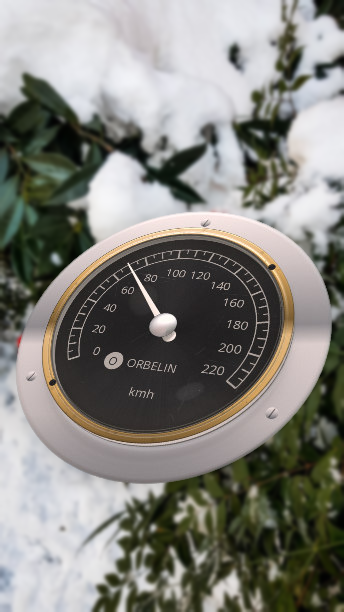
70 km/h
